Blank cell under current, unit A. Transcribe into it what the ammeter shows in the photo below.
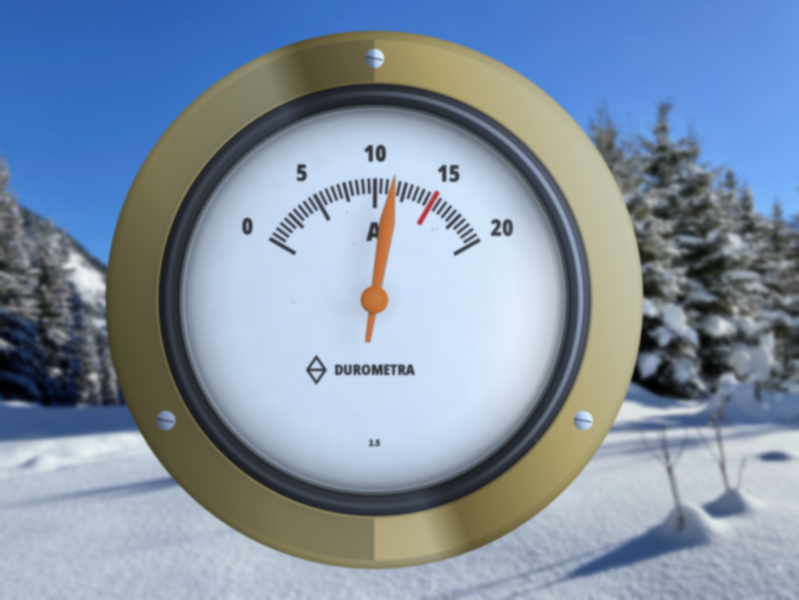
11.5 A
